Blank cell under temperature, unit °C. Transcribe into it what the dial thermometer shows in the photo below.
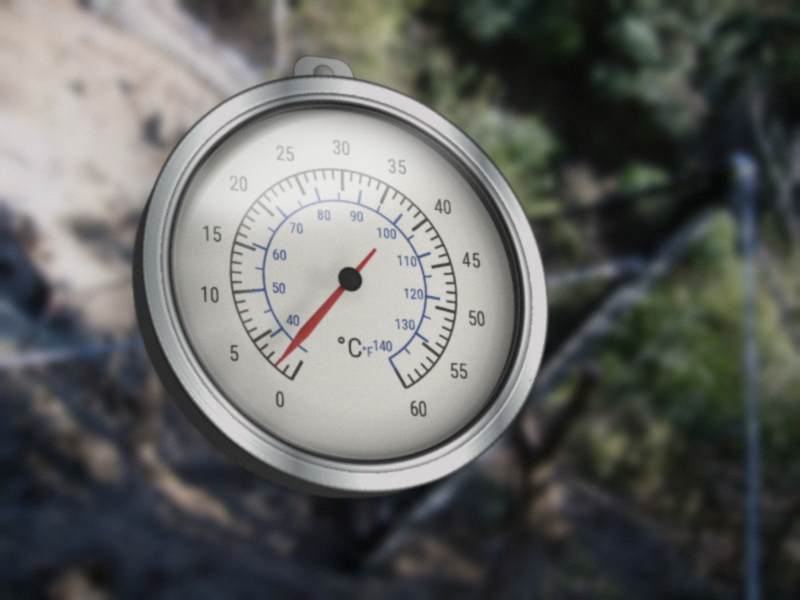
2 °C
